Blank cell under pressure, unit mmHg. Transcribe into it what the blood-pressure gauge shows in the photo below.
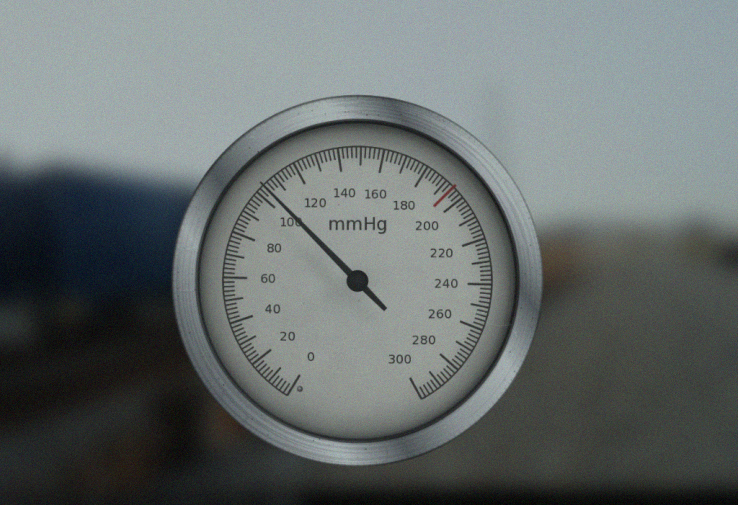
104 mmHg
